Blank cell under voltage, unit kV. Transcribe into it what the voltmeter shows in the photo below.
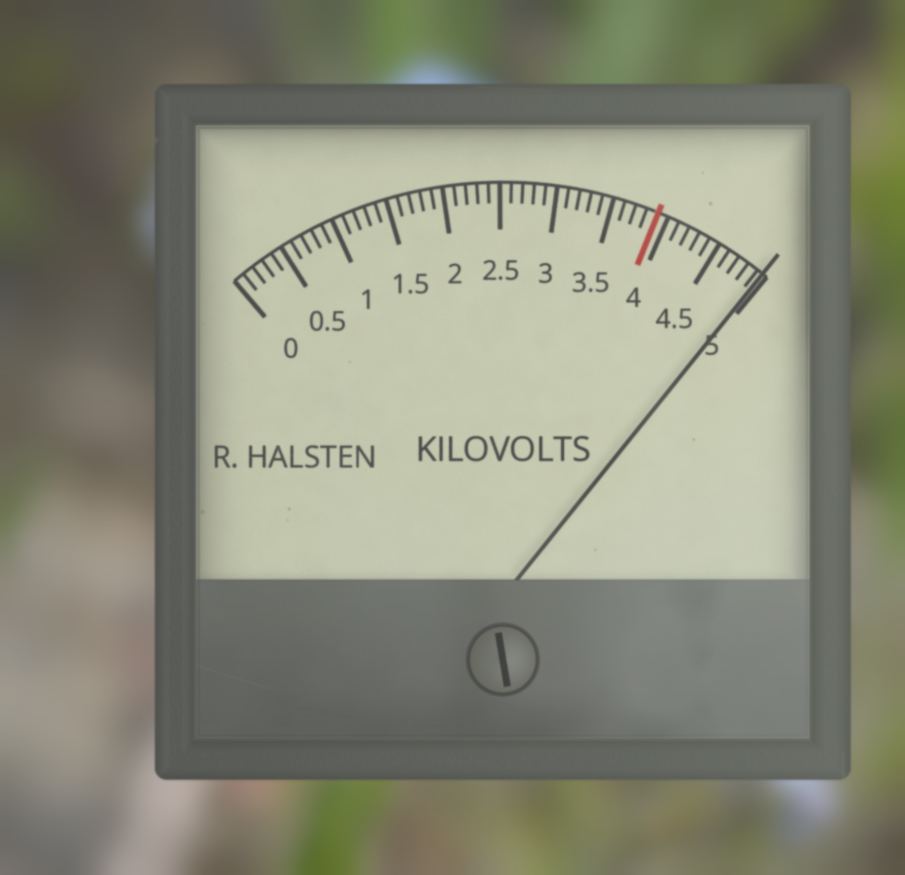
4.95 kV
